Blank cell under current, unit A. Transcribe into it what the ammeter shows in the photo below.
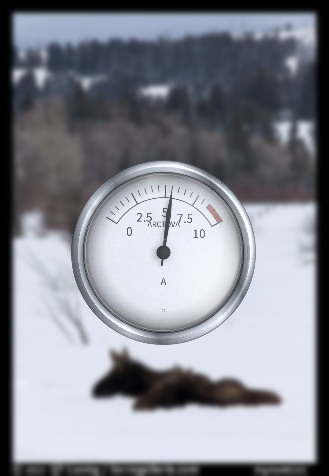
5.5 A
